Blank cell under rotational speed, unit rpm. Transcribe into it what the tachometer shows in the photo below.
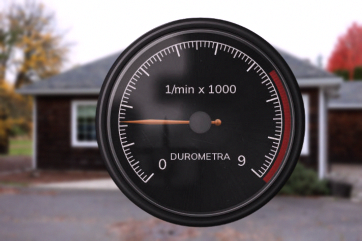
1600 rpm
